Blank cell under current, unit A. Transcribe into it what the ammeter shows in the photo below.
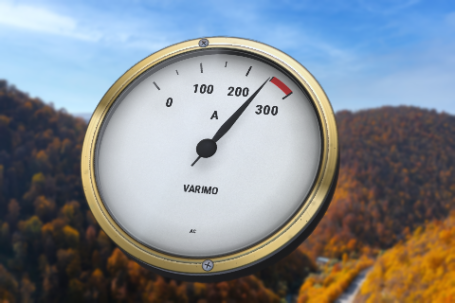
250 A
